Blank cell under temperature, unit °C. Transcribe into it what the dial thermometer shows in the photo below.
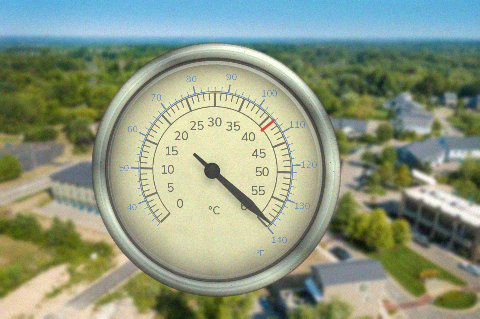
59 °C
